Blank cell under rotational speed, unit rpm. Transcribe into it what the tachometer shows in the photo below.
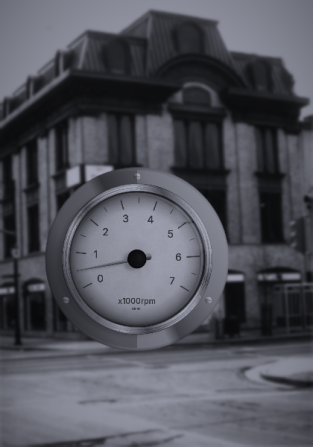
500 rpm
